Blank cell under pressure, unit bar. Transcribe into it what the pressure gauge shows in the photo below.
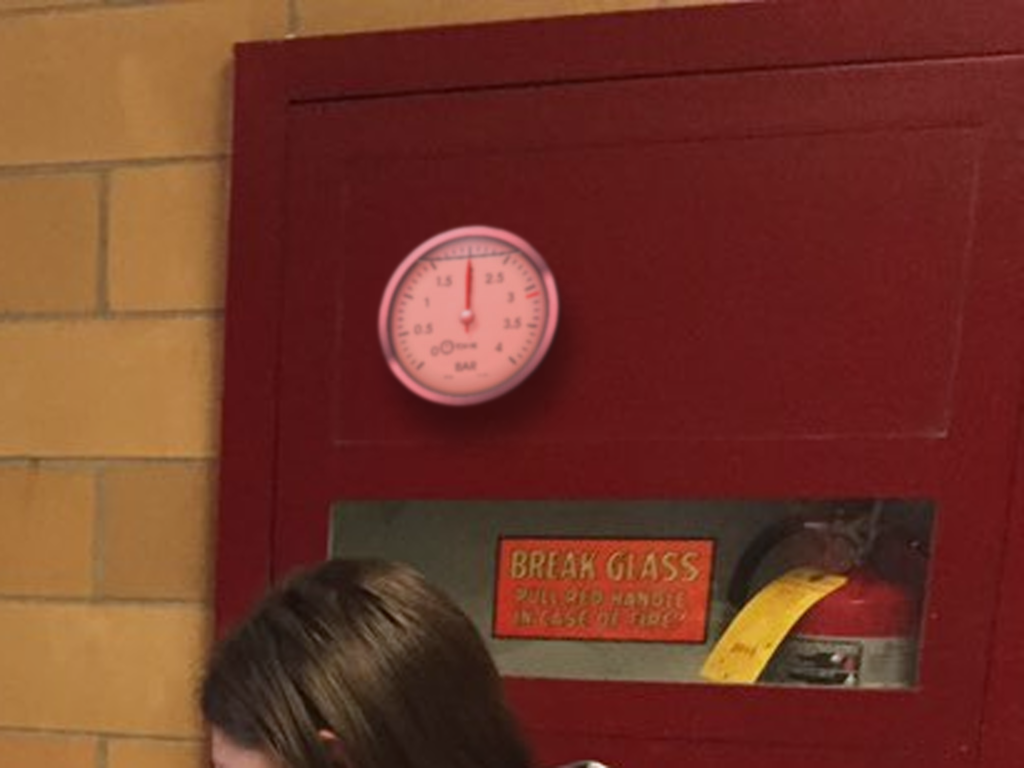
2 bar
